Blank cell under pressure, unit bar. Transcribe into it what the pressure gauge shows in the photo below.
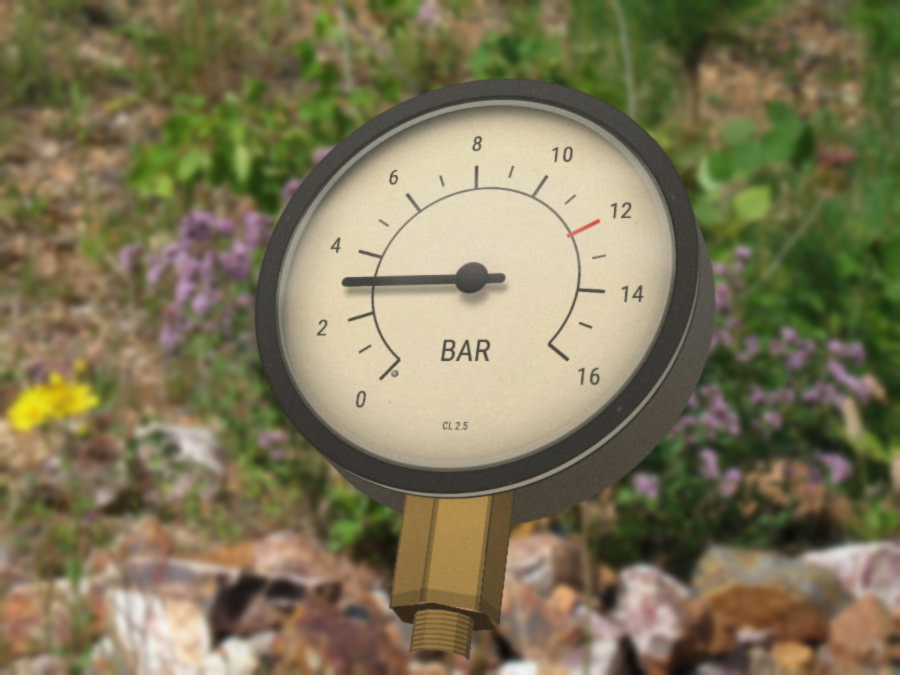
3 bar
